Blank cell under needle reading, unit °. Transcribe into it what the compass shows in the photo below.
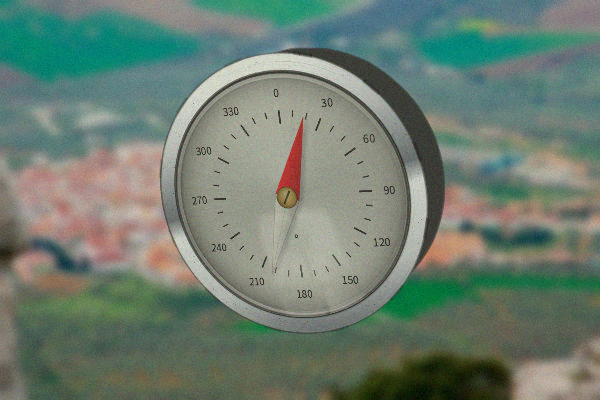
20 °
